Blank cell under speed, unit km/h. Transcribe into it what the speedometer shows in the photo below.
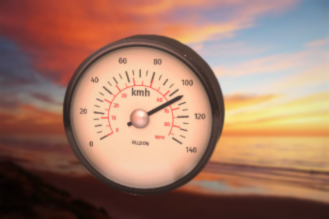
105 km/h
